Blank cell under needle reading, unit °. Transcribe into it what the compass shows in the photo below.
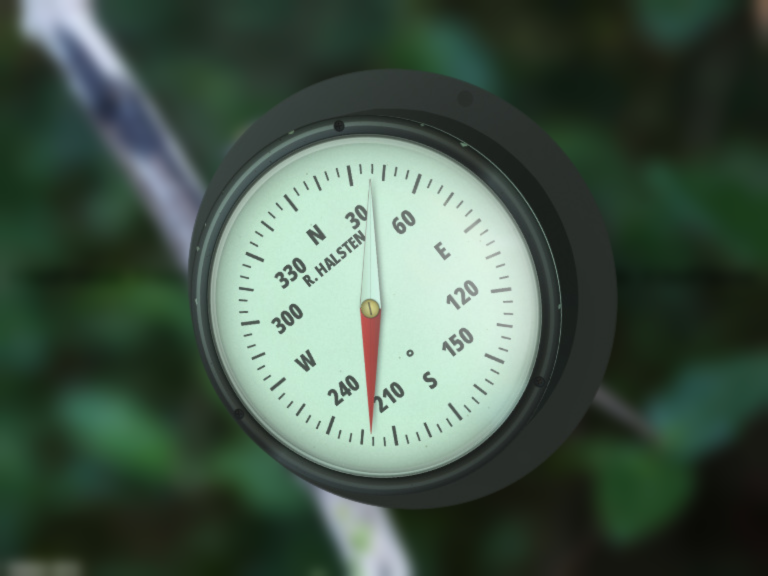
220 °
